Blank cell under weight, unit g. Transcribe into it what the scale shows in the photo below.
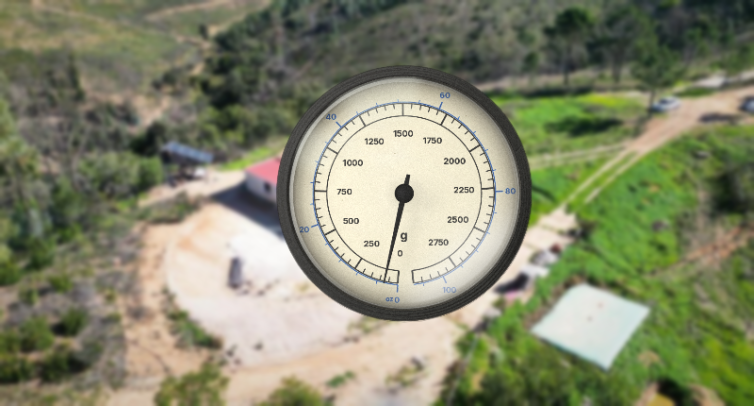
75 g
